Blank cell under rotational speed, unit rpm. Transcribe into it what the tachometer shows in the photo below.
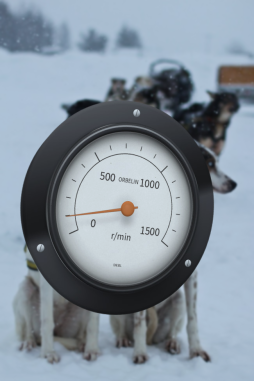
100 rpm
